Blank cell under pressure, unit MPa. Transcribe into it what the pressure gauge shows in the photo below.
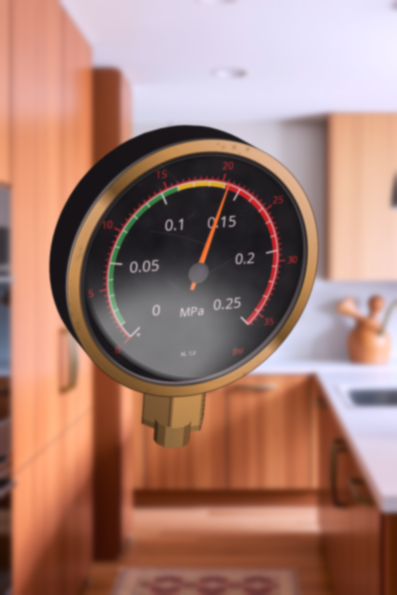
0.14 MPa
